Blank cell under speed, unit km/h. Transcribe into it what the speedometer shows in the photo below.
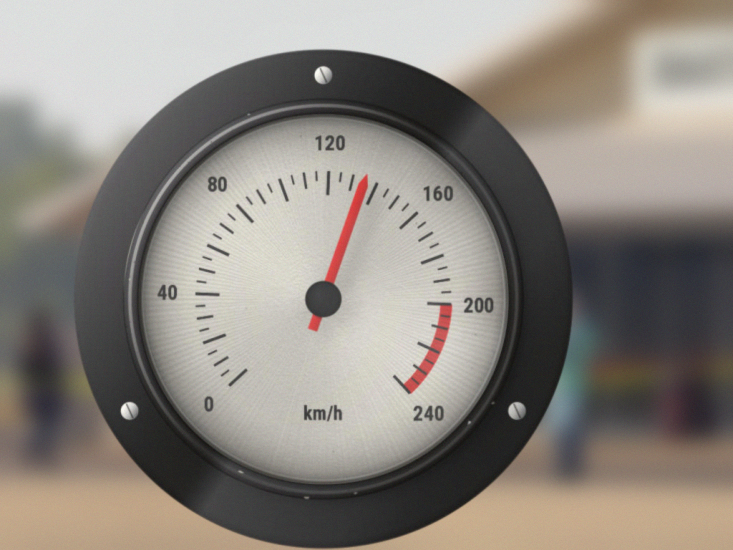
135 km/h
